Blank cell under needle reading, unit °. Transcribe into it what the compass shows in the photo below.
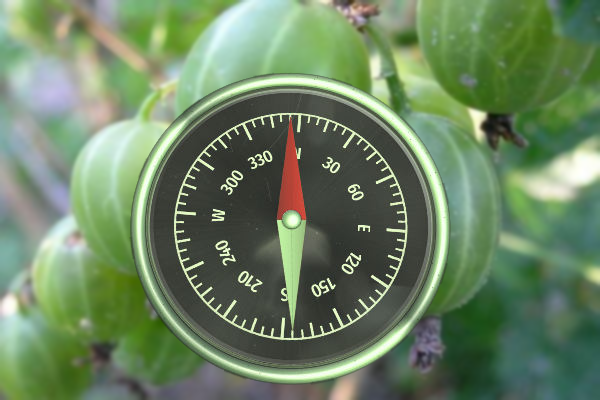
355 °
